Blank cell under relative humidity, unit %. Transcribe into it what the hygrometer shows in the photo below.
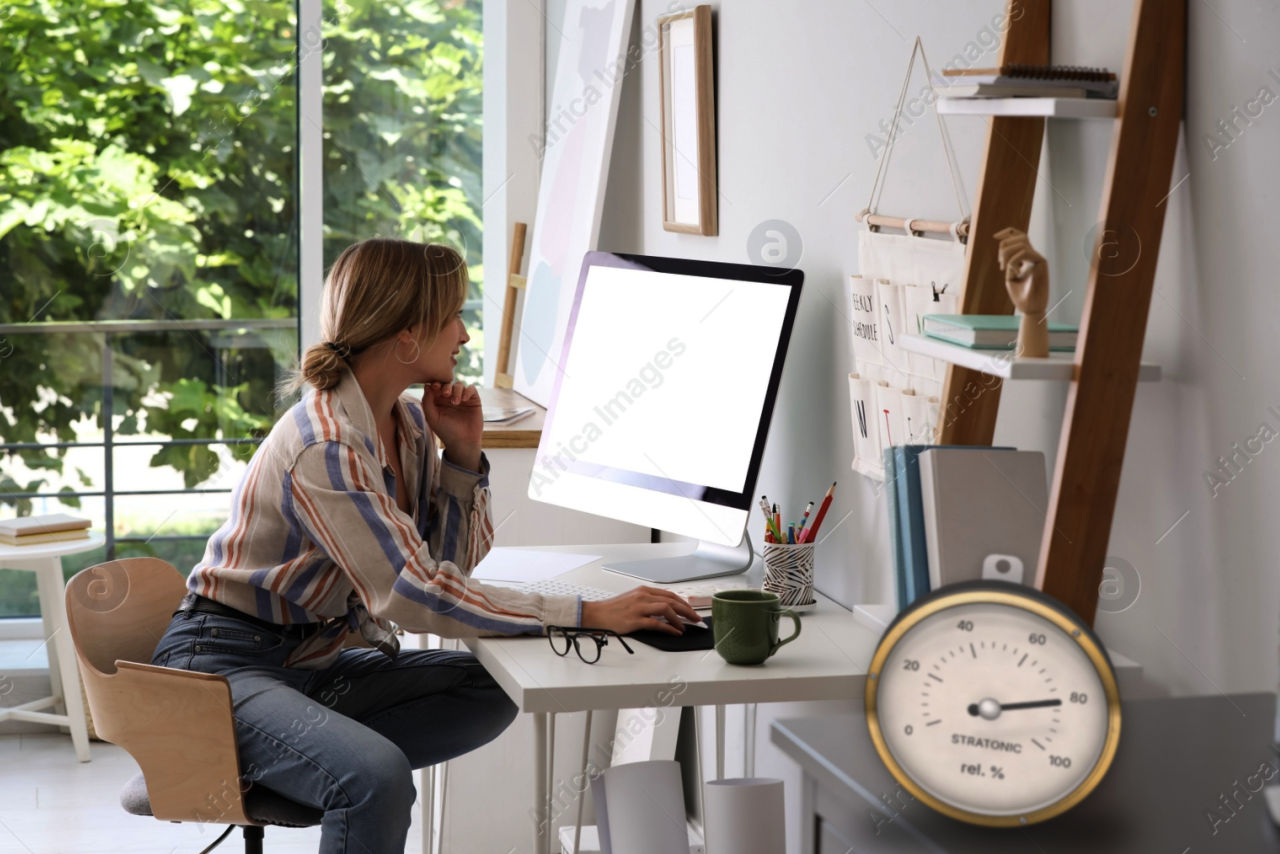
80 %
